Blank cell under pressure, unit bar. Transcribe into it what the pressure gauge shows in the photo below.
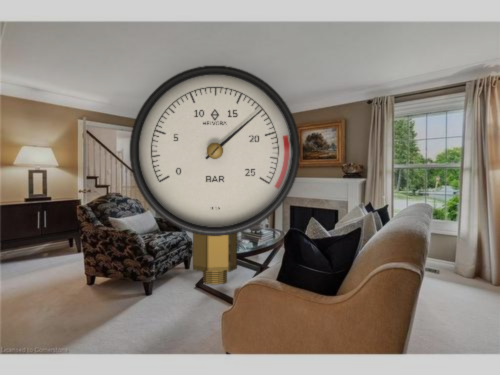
17.5 bar
